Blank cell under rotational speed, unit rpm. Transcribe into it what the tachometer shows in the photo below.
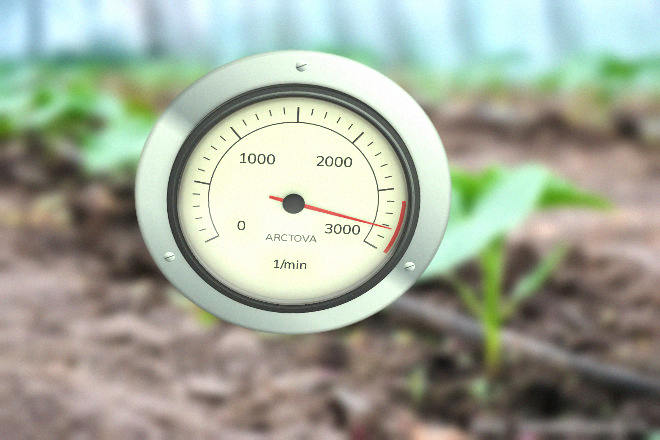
2800 rpm
